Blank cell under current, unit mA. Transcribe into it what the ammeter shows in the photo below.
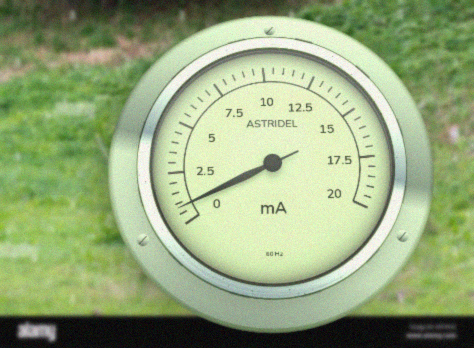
0.75 mA
